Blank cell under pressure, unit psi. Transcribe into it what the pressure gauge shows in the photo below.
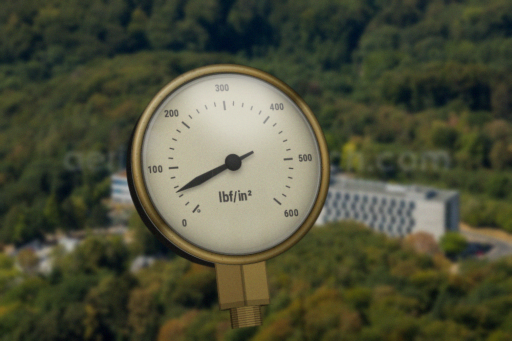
50 psi
